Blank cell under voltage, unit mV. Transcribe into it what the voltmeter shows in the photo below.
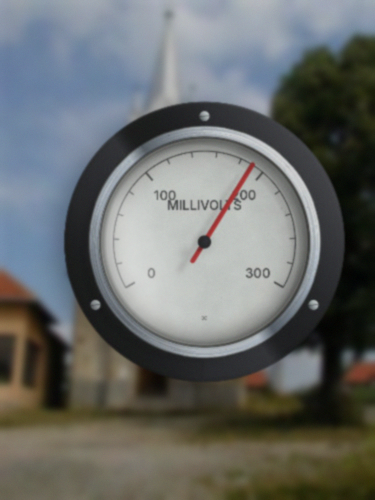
190 mV
